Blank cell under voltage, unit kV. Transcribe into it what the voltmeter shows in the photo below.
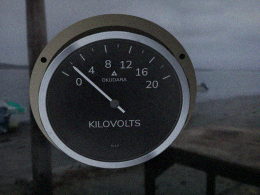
2 kV
